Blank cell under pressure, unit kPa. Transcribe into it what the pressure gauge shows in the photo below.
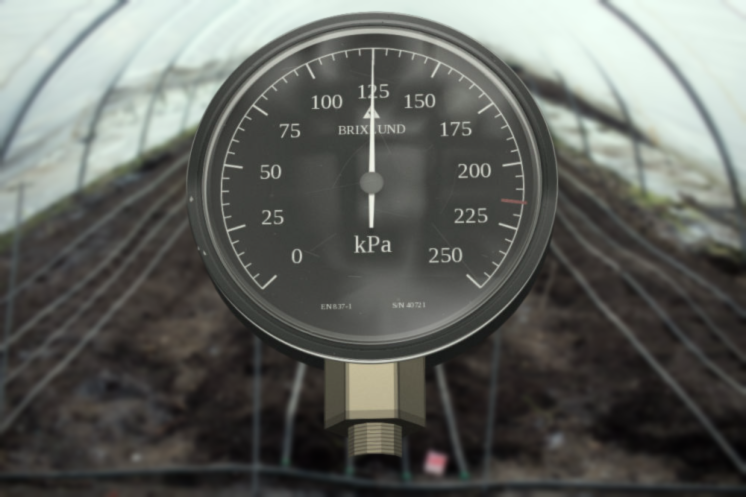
125 kPa
